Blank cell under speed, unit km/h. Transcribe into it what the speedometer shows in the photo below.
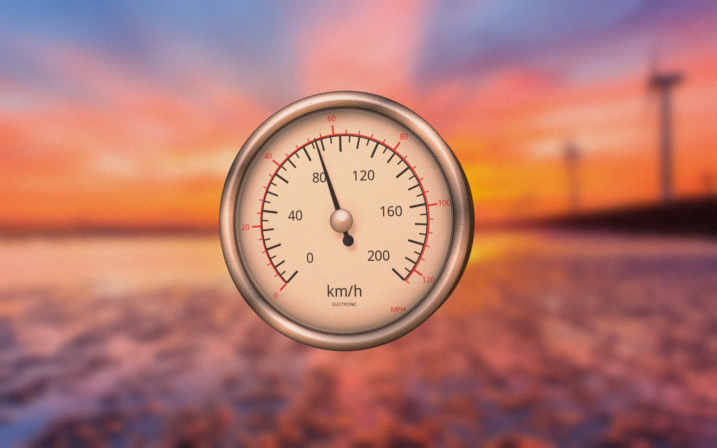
87.5 km/h
